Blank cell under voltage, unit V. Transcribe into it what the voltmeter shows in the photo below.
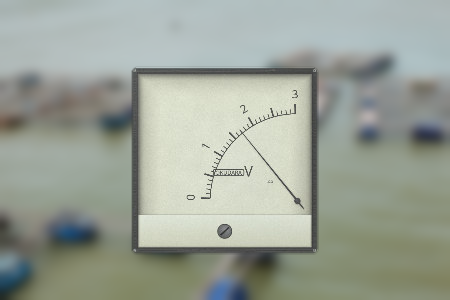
1.7 V
